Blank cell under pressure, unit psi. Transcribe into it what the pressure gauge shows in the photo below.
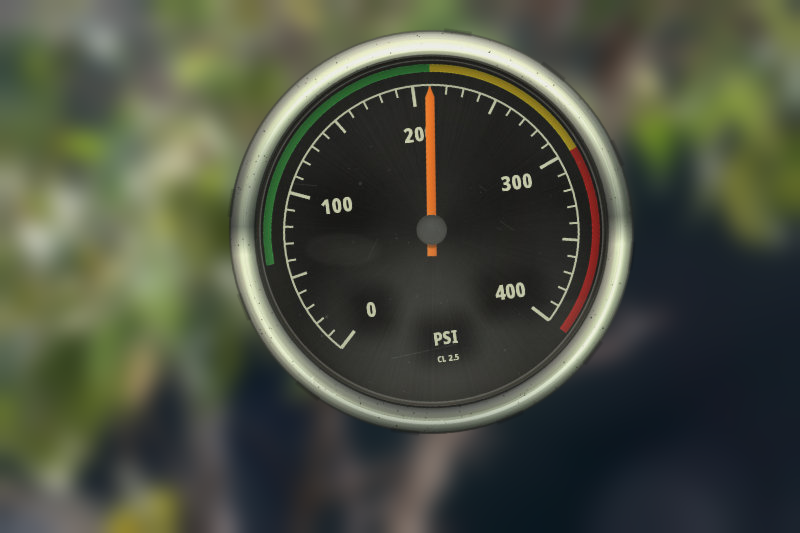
210 psi
